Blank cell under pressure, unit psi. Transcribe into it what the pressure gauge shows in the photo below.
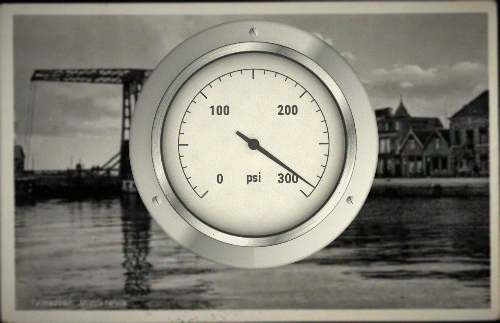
290 psi
